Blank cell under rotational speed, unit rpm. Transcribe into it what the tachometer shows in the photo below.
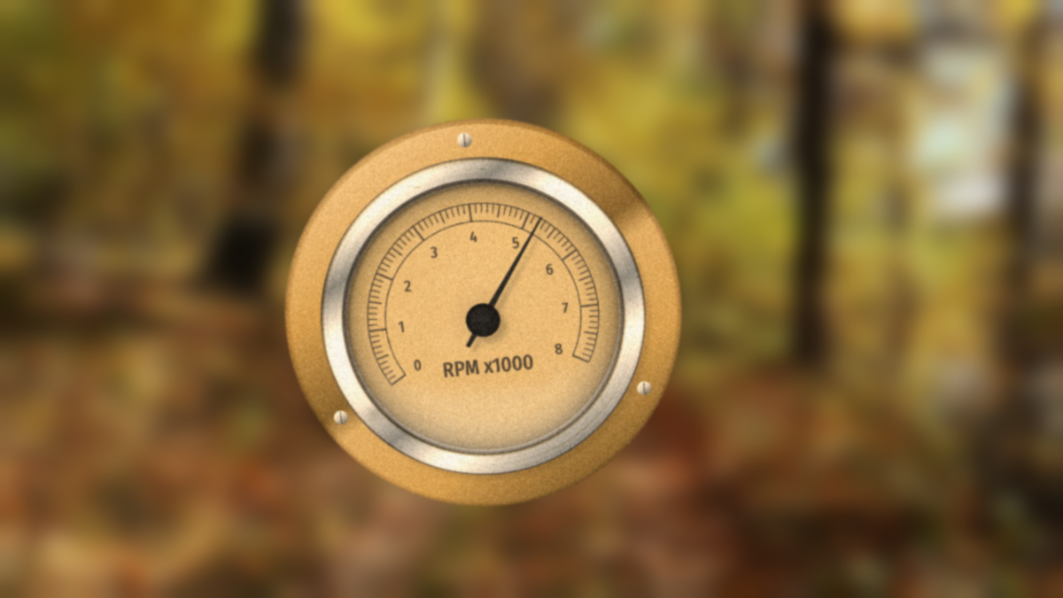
5200 rpm
